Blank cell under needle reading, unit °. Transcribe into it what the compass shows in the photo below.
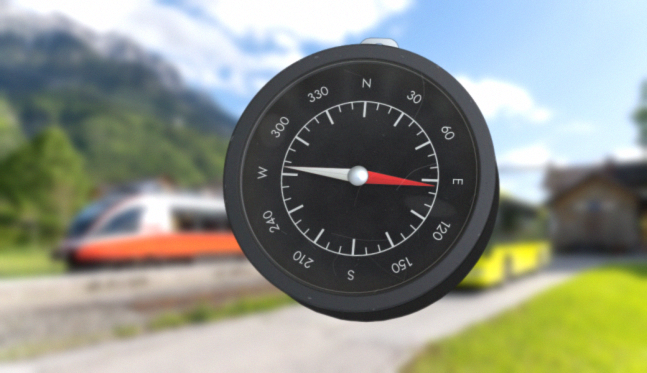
95 °
